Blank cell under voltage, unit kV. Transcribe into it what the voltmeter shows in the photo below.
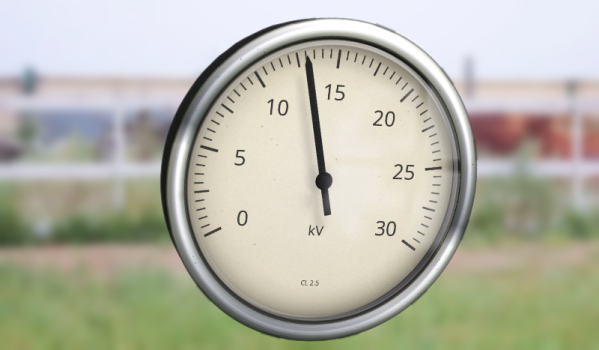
13 kV
